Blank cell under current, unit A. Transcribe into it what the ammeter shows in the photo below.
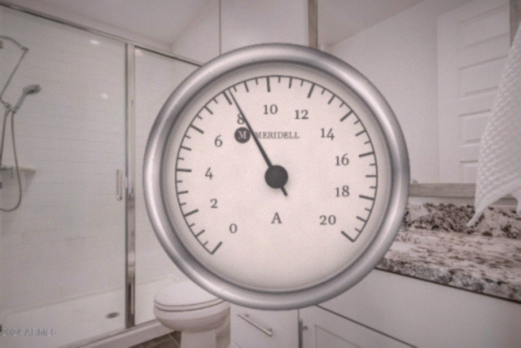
8.25 A
